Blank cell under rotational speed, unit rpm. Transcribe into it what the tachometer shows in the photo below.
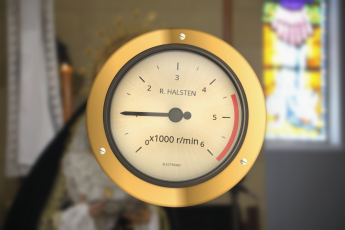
1000 rpm
